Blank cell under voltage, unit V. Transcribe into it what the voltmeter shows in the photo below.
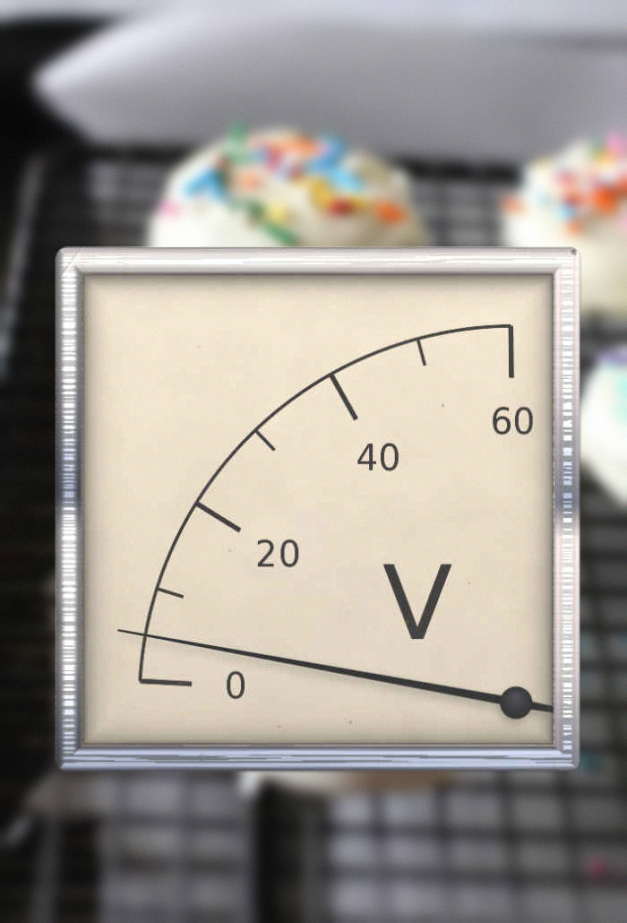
5 V
